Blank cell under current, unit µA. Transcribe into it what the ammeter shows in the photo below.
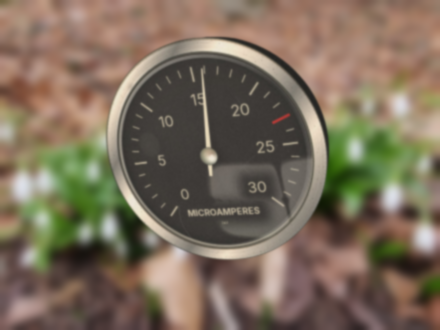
16 µA
